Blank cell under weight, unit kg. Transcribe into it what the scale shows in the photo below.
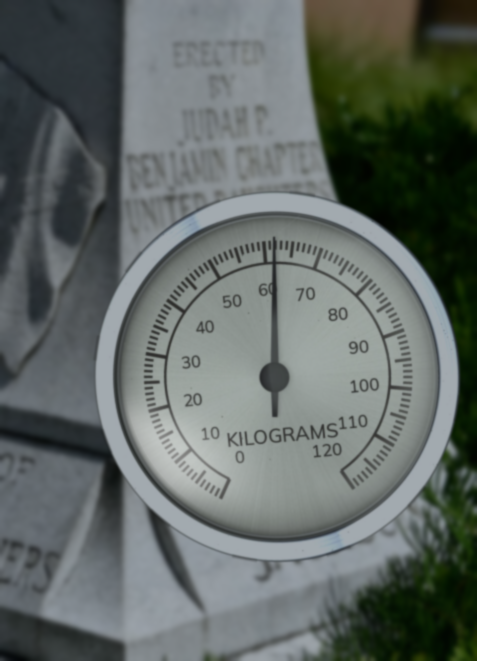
62 kg
